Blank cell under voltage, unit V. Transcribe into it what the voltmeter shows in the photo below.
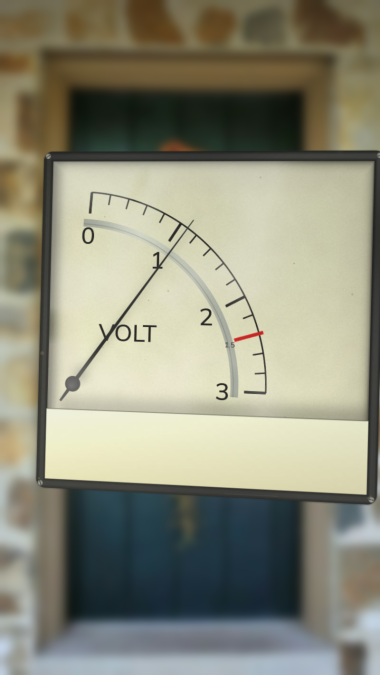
1.1 V
